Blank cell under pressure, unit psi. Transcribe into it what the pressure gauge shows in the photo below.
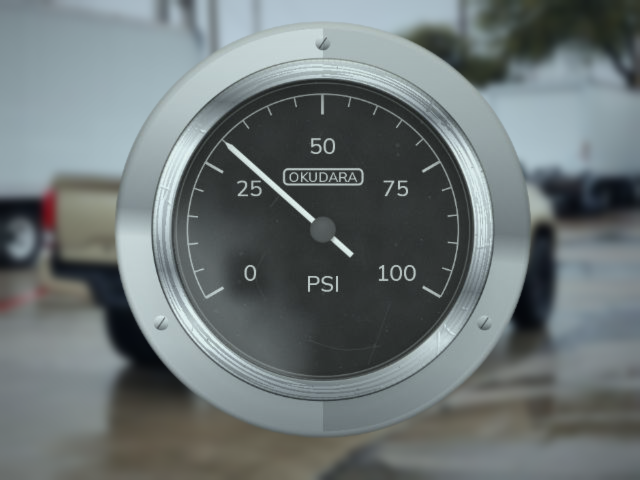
30 psi
